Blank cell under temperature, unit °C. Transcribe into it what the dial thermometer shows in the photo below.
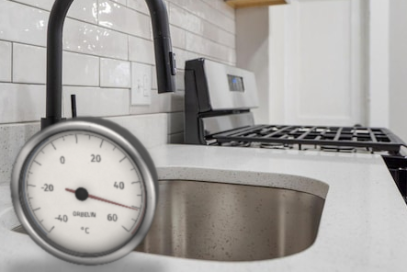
50 °C
